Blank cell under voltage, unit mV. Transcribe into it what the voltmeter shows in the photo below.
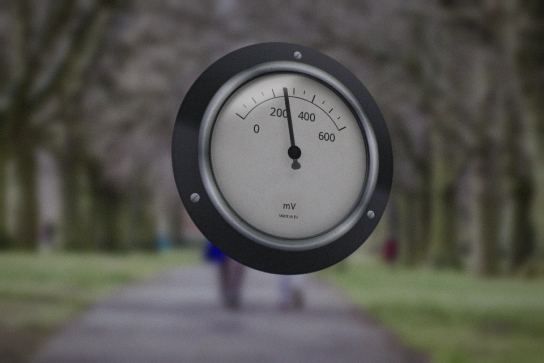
250 mV
